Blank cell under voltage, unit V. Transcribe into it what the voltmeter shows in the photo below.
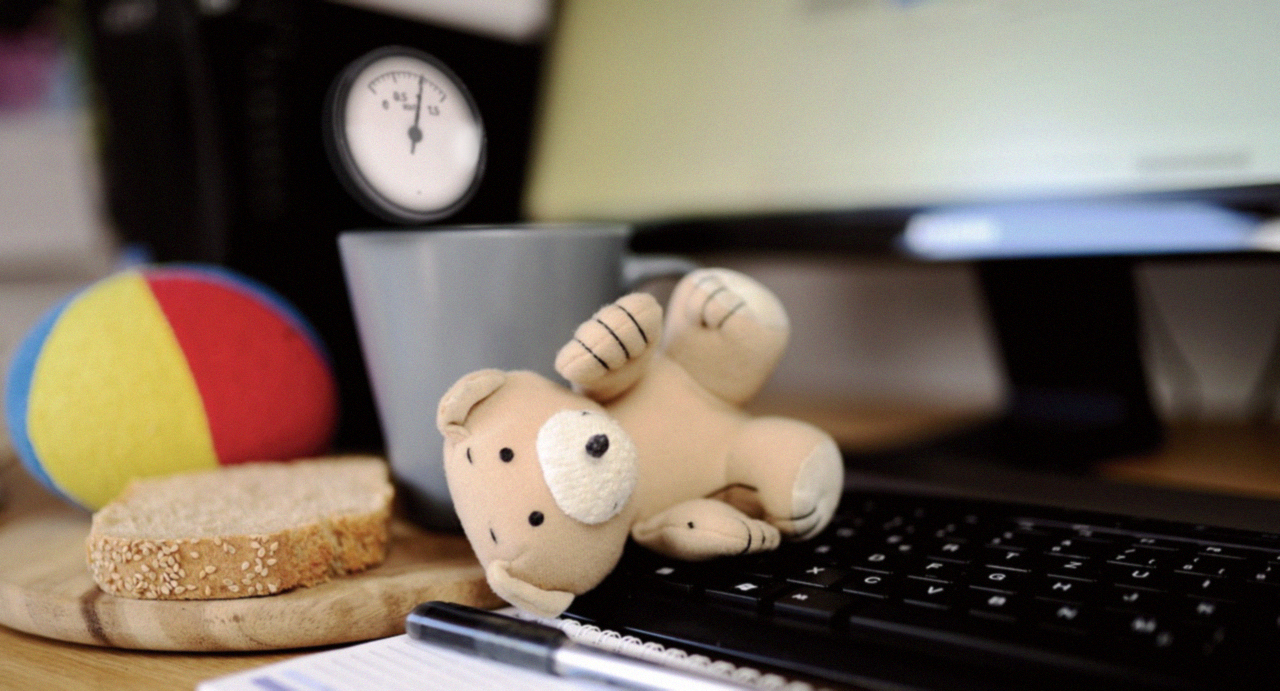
1 V
